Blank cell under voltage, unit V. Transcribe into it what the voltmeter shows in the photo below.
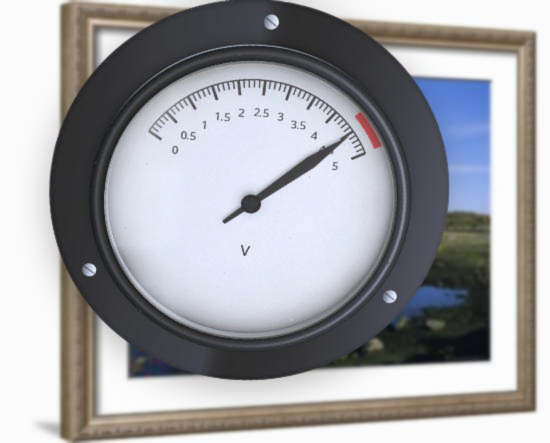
4.5 V
